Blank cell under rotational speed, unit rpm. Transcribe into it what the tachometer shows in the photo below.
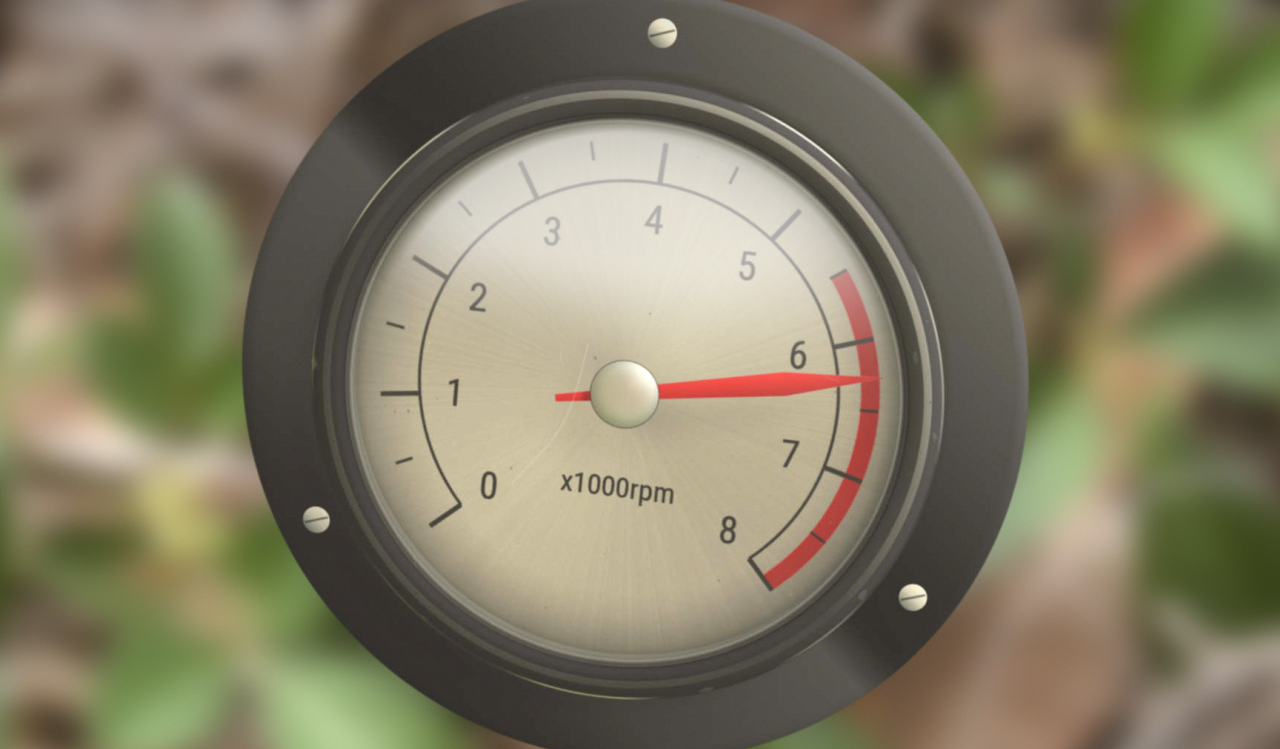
6250 rpm
